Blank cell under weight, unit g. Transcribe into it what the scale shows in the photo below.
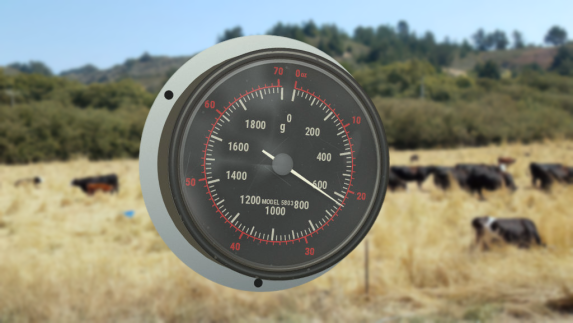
640 g
